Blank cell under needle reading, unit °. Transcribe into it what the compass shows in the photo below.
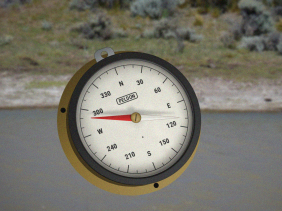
290 °
